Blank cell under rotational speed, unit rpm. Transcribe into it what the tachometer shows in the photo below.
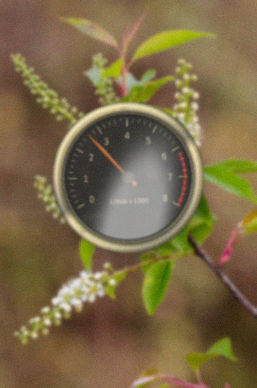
2600 rpm
